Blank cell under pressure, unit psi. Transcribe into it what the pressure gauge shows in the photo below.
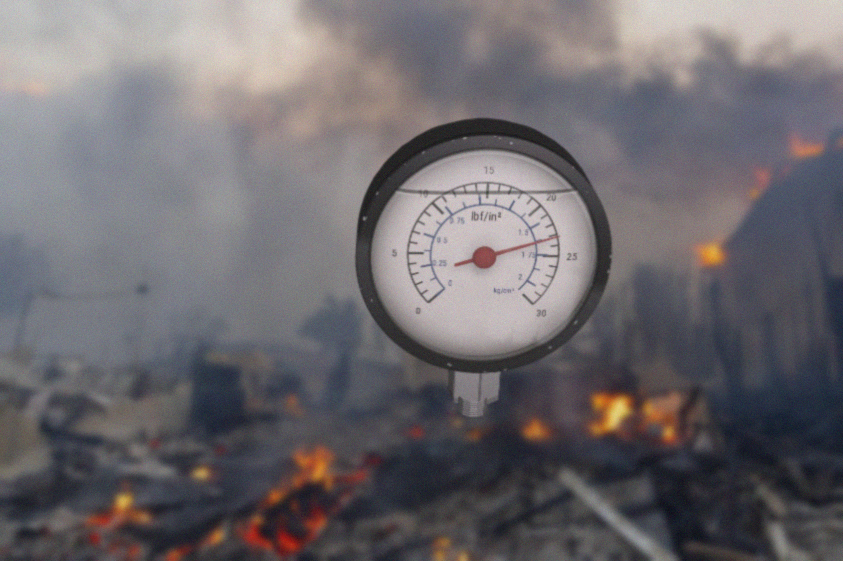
23 psi
